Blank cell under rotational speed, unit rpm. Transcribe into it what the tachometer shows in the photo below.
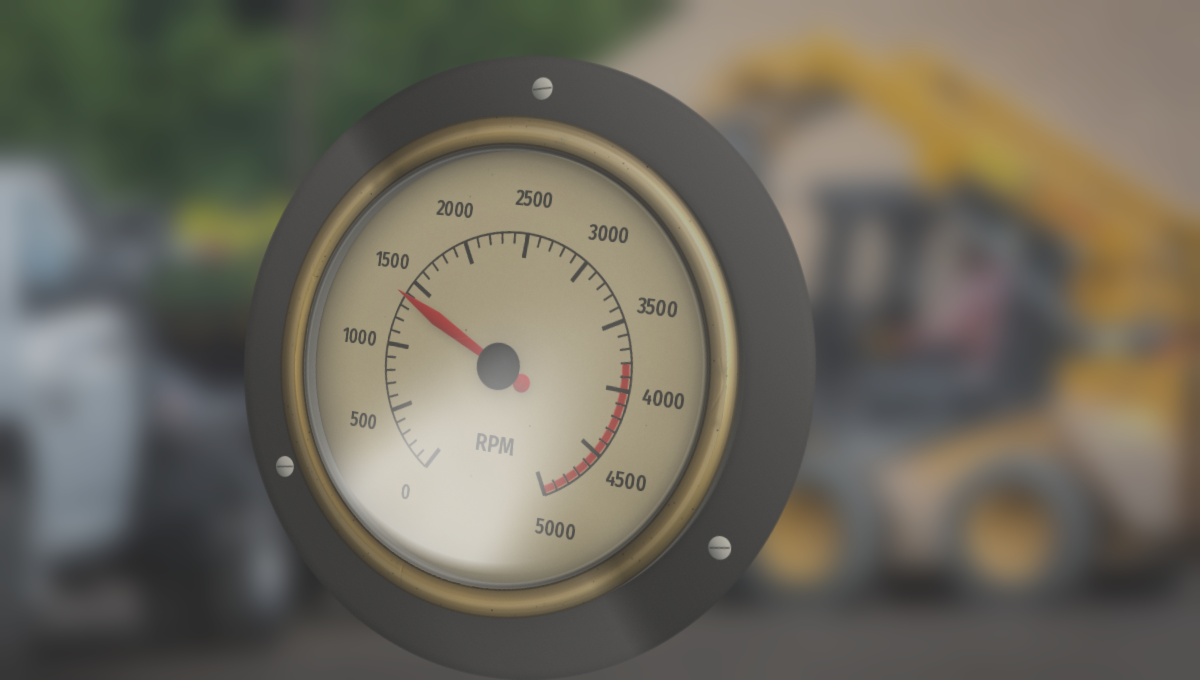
1400 rpm
